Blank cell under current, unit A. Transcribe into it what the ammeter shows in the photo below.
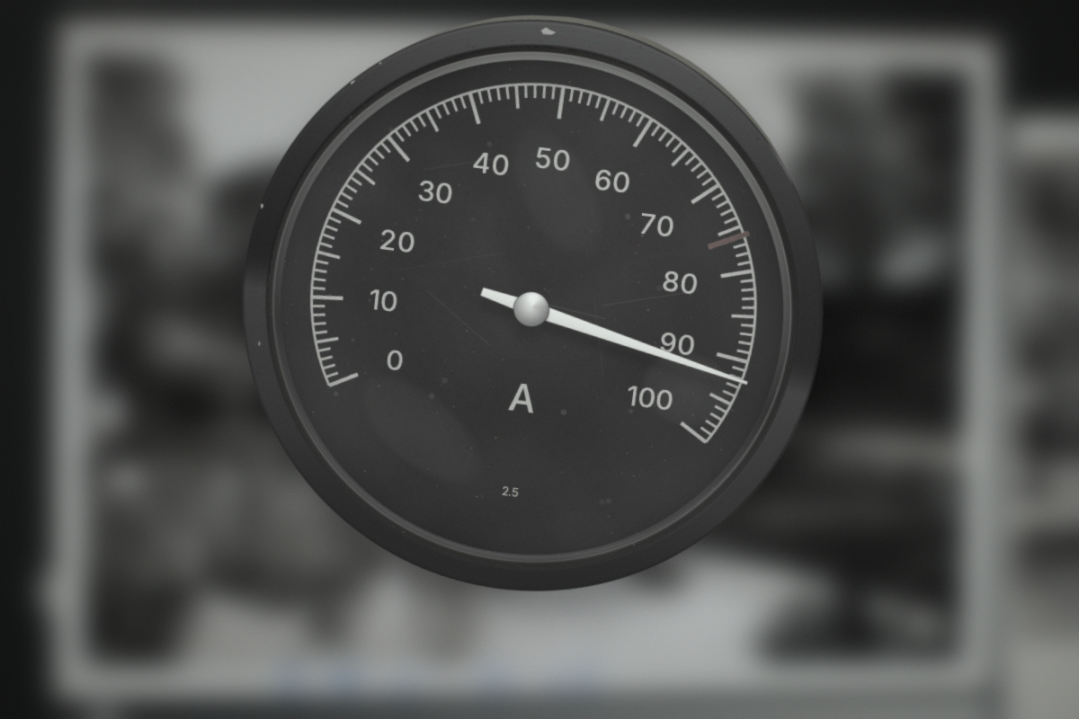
92 A
